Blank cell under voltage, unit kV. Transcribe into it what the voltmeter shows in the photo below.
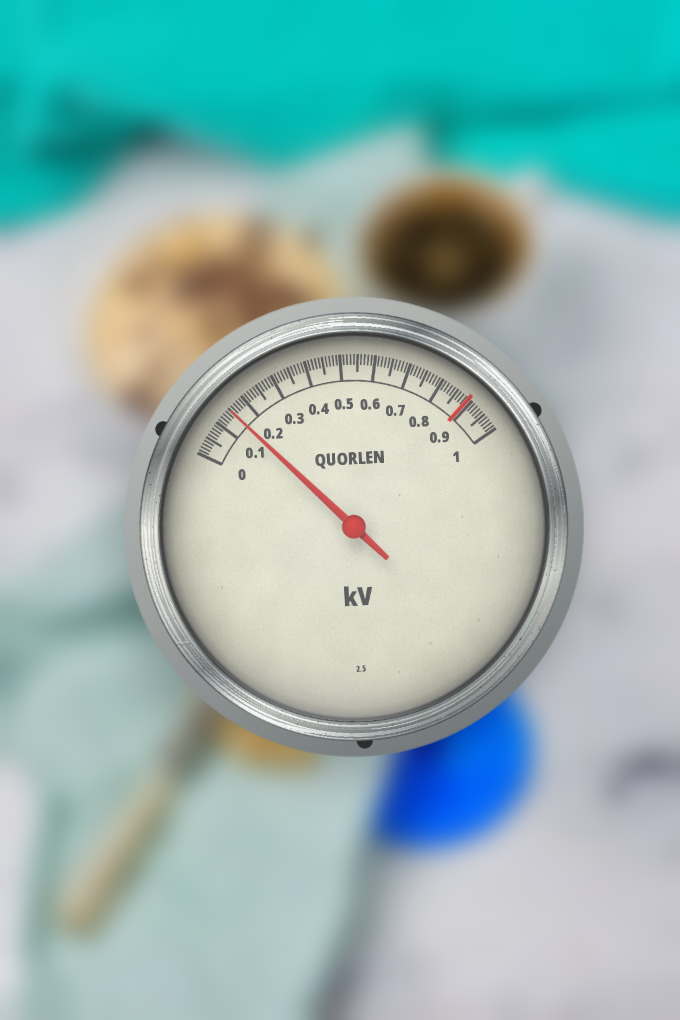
0.15 kV
